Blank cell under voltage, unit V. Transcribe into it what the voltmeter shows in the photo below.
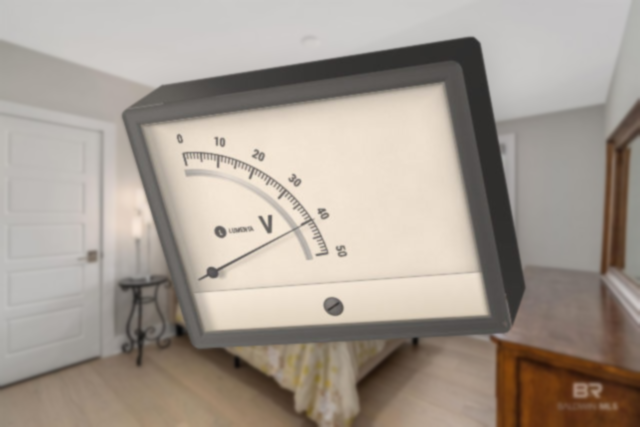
40 V
